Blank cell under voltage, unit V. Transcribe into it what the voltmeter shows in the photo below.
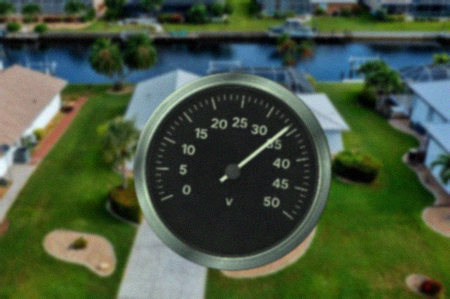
34 V
